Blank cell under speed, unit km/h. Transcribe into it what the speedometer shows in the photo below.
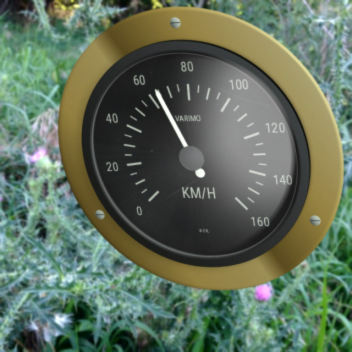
65 km/h
